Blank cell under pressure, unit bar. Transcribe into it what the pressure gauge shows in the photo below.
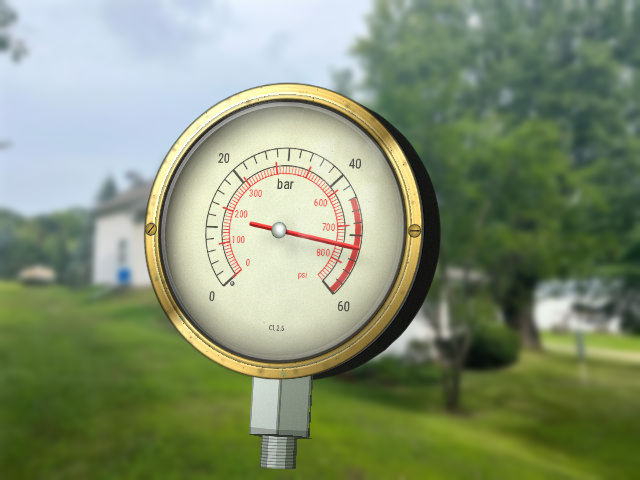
52 bar
